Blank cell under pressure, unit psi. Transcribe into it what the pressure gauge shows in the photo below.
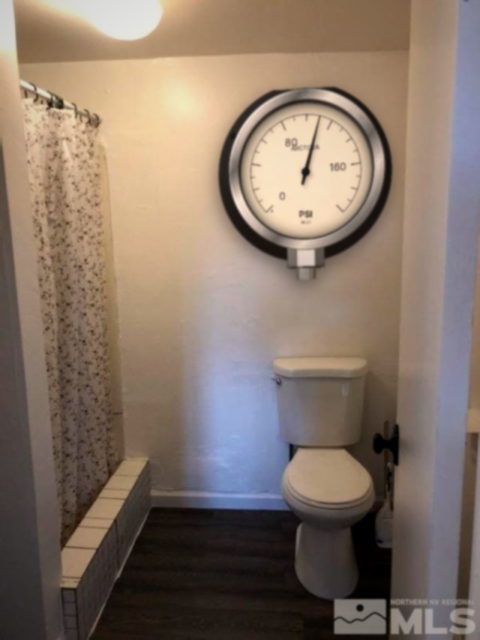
110 psi
